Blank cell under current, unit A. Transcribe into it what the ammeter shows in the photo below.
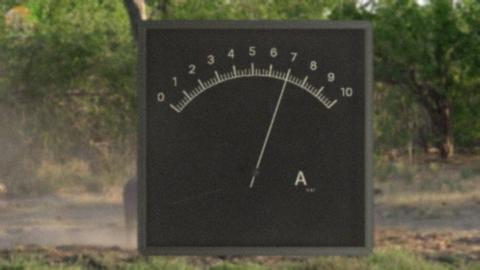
7 A
